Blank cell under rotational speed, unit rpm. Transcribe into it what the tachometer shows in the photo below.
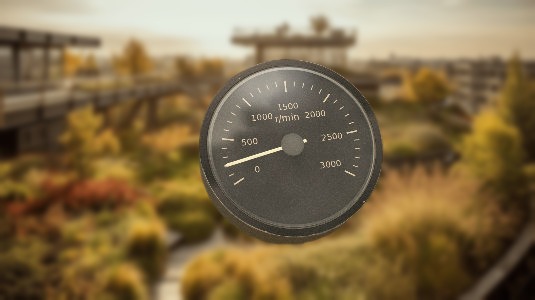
200 rpm
